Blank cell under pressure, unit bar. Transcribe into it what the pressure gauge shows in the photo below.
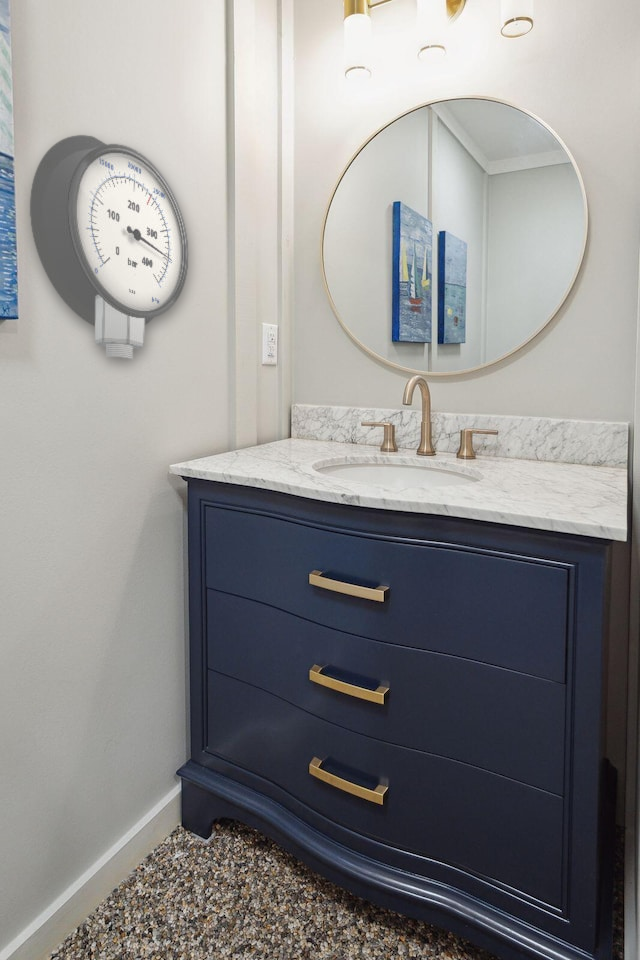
350 bar
